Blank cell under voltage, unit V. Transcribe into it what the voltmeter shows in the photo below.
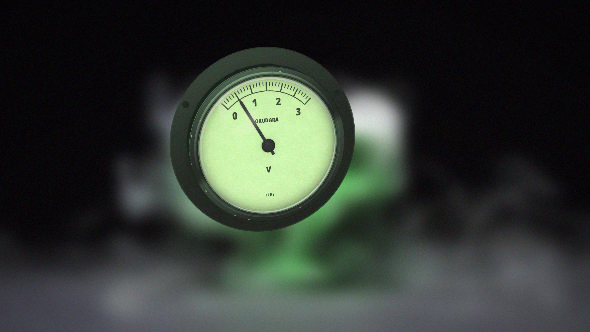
0.5 V
